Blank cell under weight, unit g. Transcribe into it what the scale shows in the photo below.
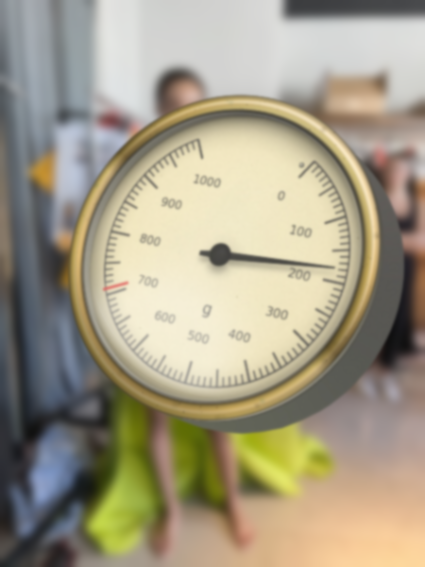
180 g
